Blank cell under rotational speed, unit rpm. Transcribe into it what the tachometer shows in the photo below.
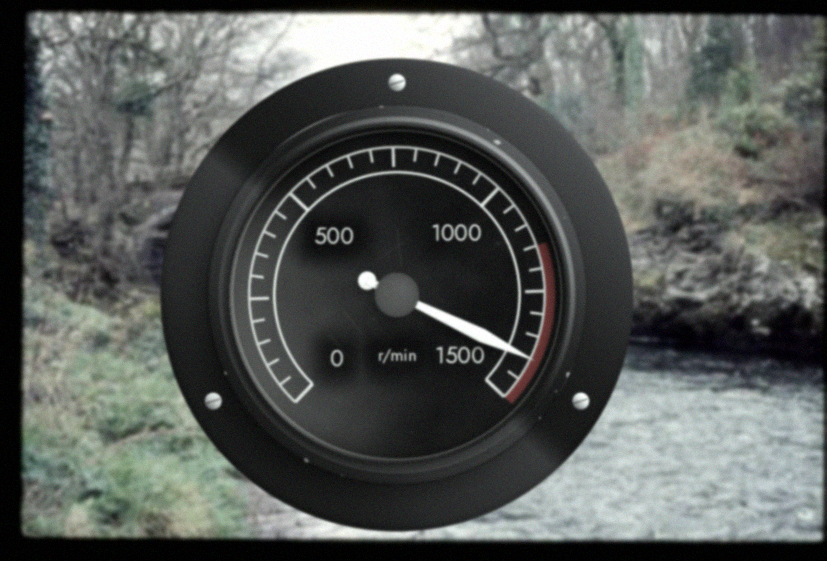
1400 rpm
